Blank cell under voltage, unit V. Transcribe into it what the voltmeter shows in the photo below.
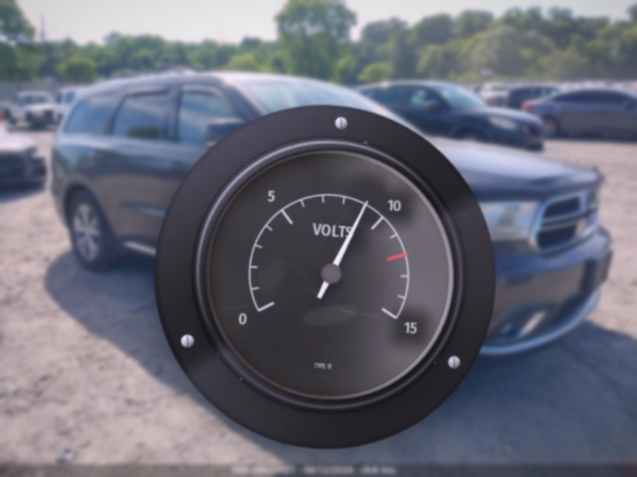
9 V
